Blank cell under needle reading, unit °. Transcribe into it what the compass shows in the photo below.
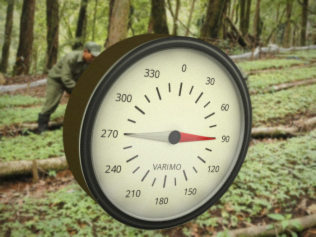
90 °
